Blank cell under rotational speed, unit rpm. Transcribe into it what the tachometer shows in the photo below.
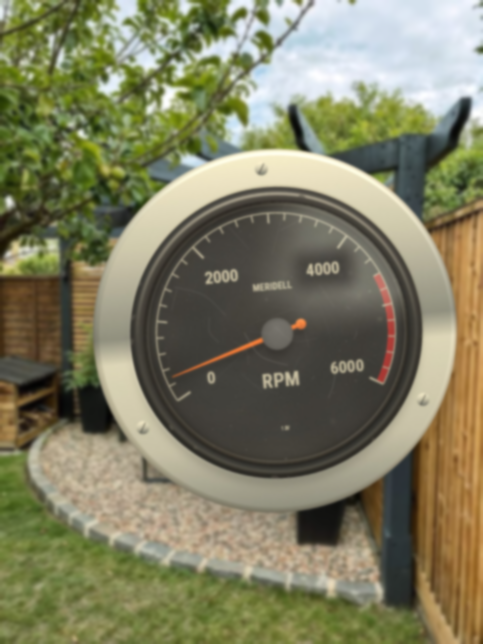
300 rpm
